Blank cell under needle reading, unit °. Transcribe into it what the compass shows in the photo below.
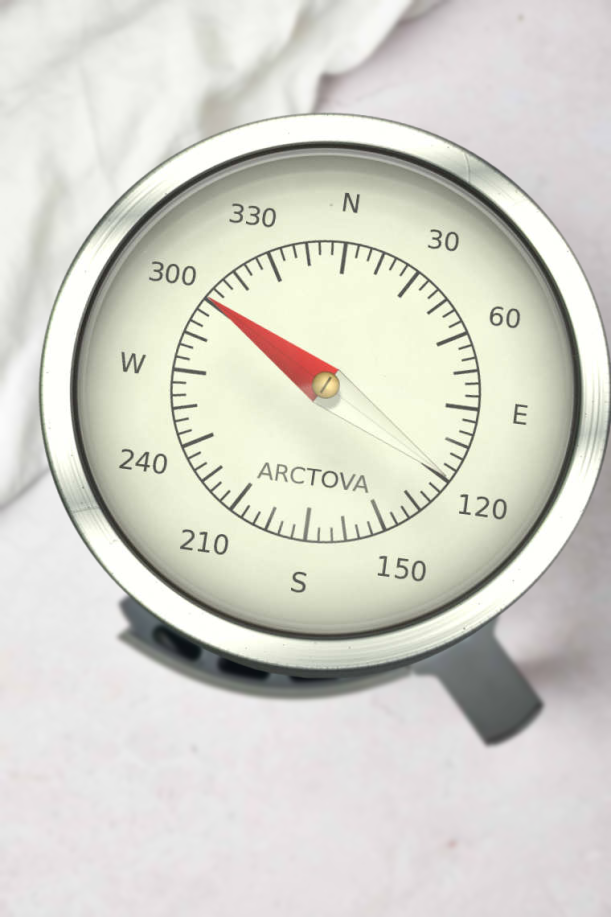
300 °
